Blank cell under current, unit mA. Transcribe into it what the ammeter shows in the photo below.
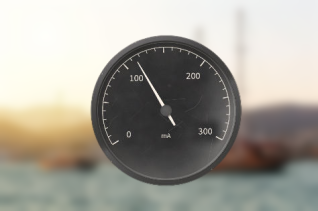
115 mA
